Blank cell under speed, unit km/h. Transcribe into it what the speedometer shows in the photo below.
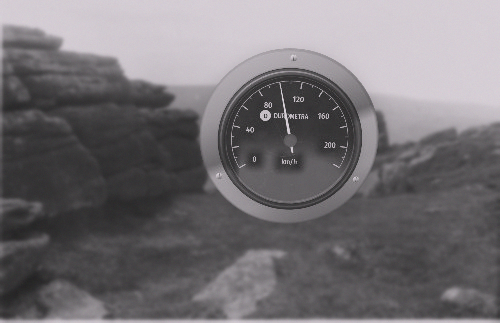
100 km/h
